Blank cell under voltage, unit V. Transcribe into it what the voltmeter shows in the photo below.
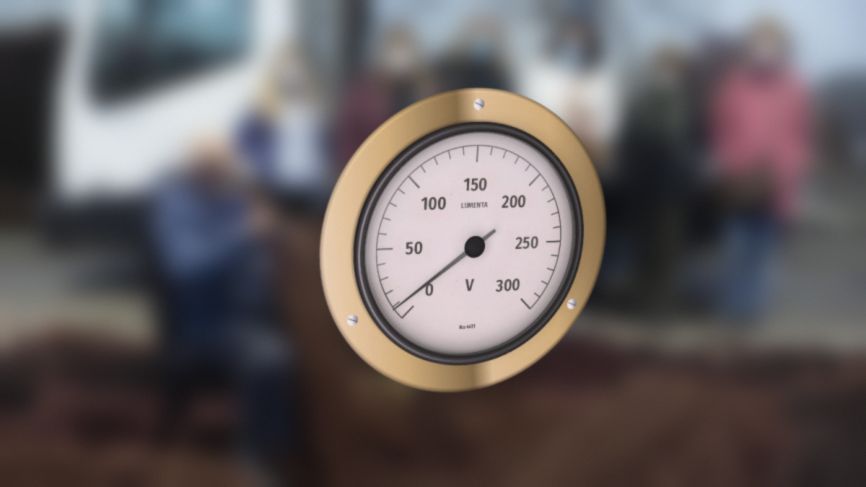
10 V
